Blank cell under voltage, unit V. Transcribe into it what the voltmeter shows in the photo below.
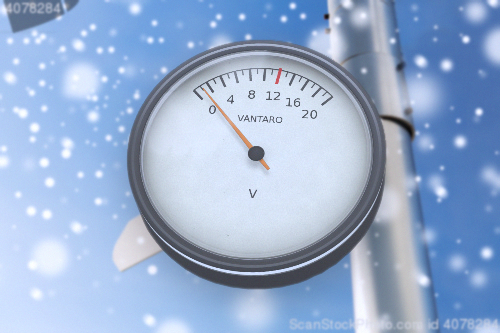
1 V
